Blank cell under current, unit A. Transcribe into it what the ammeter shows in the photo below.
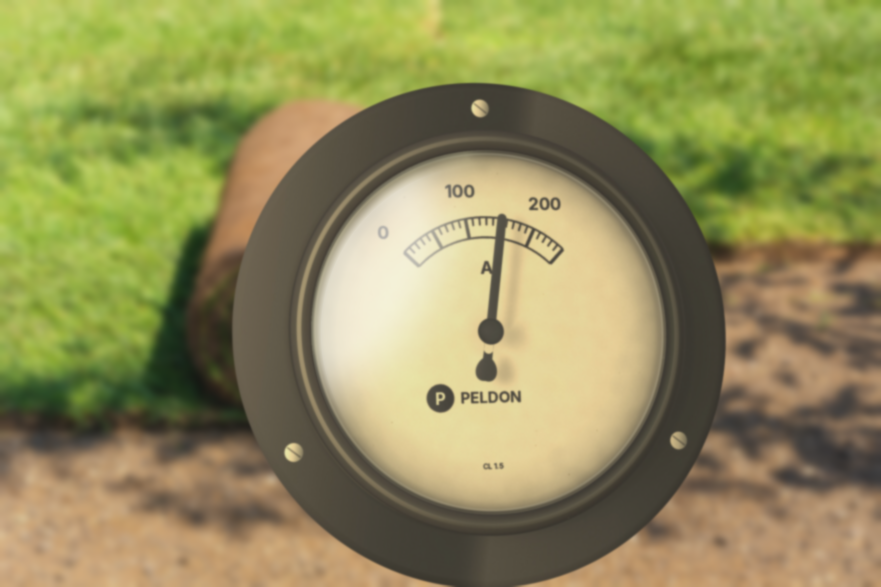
150 A
